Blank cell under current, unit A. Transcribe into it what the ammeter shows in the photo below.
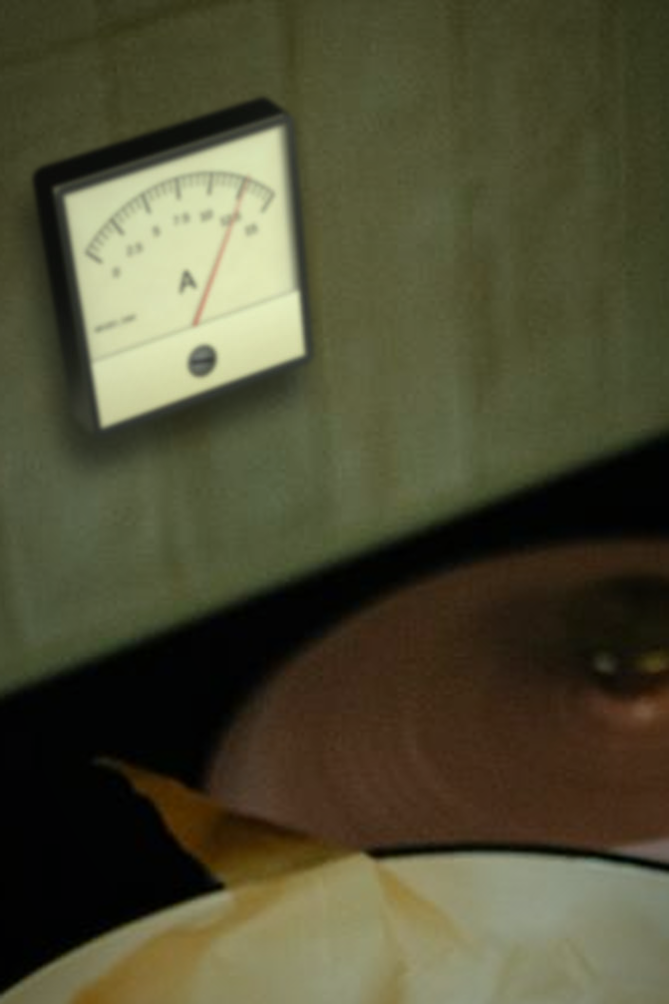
12.5 A
